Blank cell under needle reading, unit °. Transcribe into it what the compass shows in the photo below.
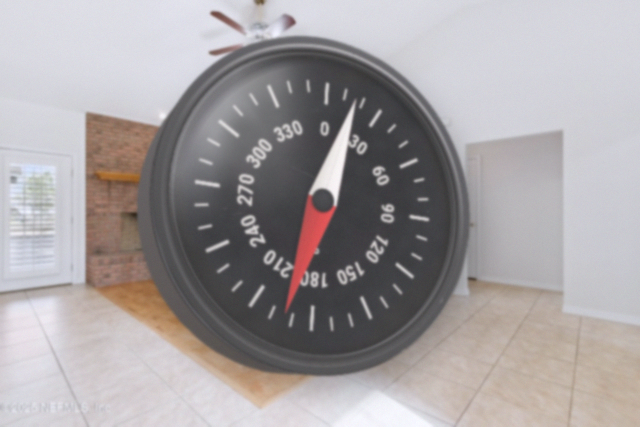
195 °
